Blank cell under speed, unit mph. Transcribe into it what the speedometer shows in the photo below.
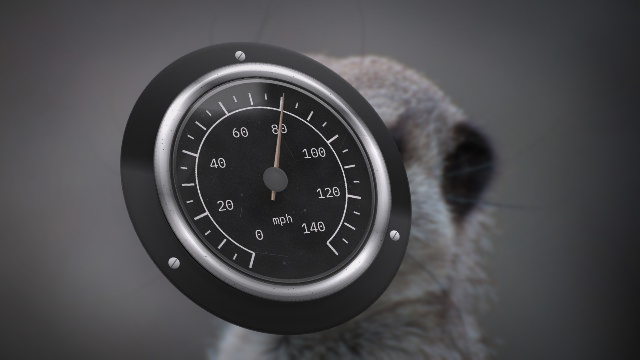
80 mph
